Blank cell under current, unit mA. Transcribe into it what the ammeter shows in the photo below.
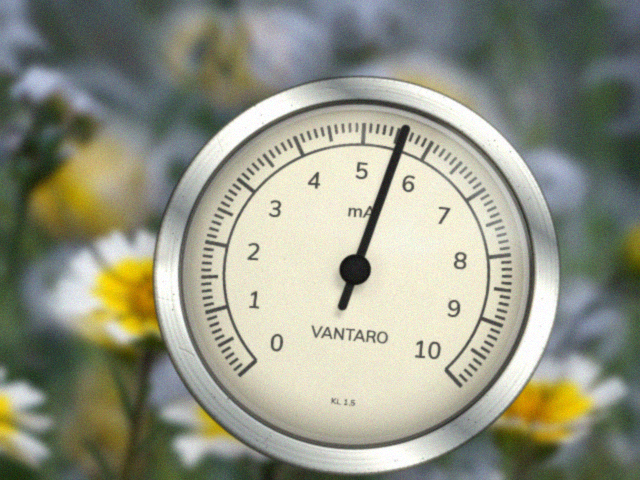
5.6 mA
